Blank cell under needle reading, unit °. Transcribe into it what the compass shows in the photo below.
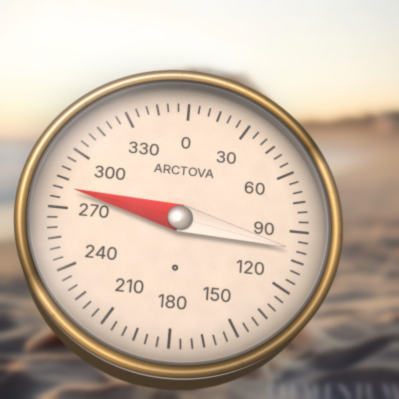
280 °
